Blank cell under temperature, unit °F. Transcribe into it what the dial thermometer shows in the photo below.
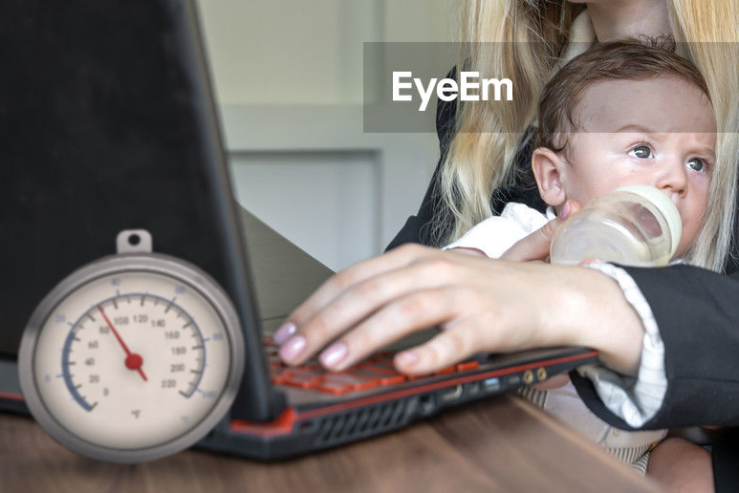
90 °F
